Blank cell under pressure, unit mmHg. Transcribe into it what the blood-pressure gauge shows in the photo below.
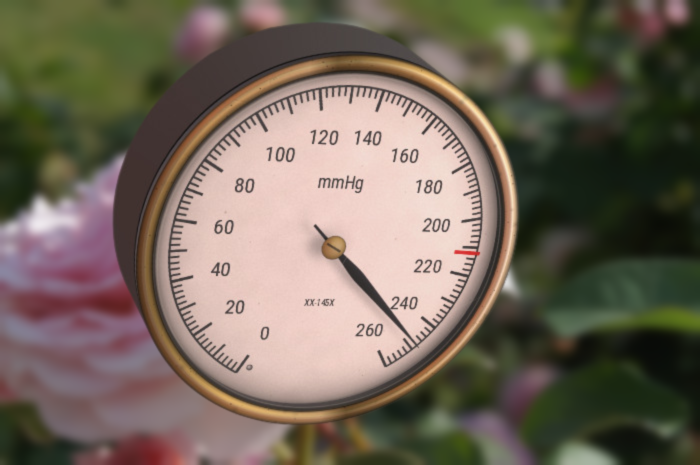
248 mmHg
